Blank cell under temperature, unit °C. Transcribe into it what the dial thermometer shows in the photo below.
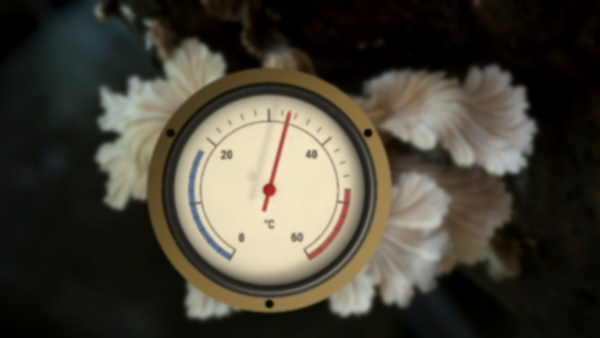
33 °C
